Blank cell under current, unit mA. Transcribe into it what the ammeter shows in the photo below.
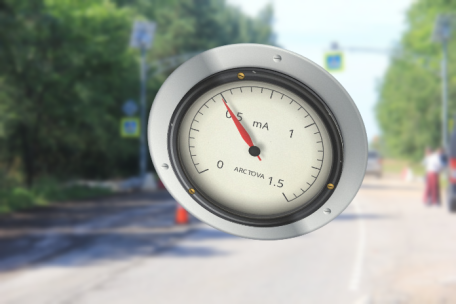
0.5 mA
